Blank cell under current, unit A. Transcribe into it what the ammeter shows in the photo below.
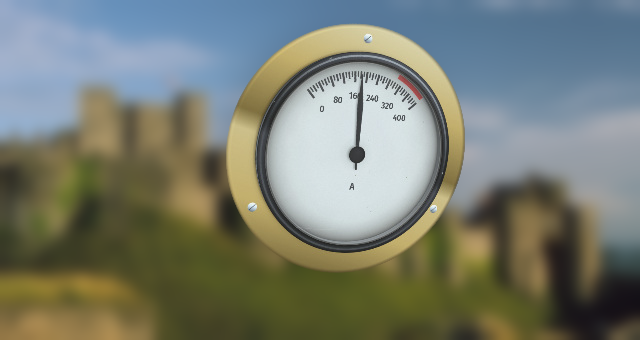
180 A
